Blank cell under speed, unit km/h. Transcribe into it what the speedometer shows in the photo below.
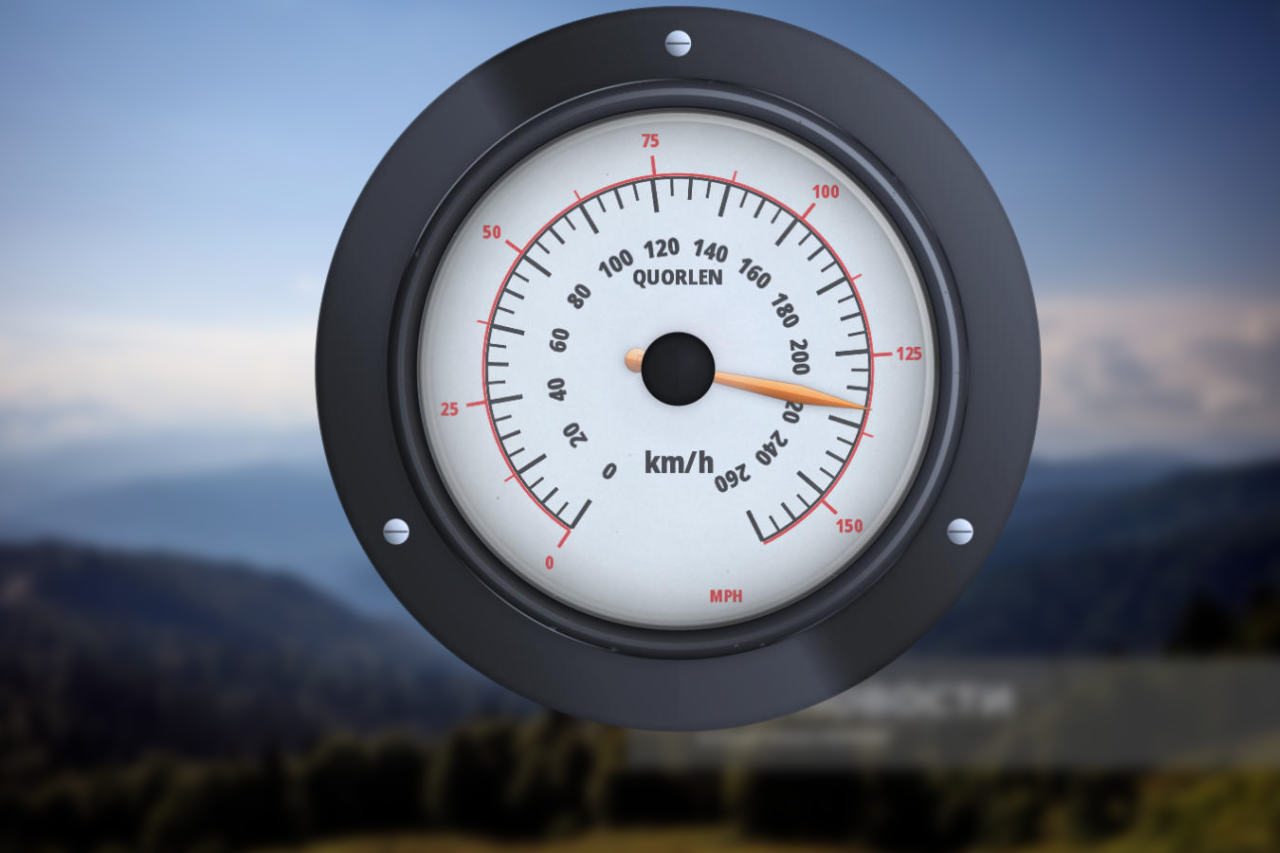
215 km/h
